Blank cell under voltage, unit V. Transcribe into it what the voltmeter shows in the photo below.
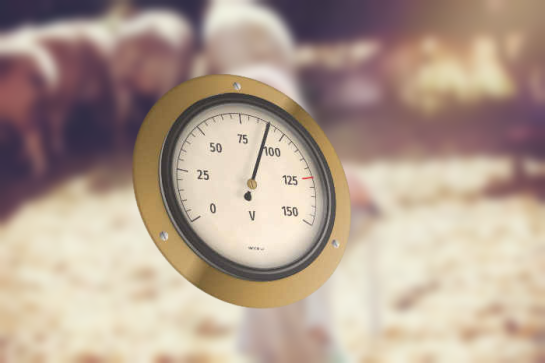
90 V
